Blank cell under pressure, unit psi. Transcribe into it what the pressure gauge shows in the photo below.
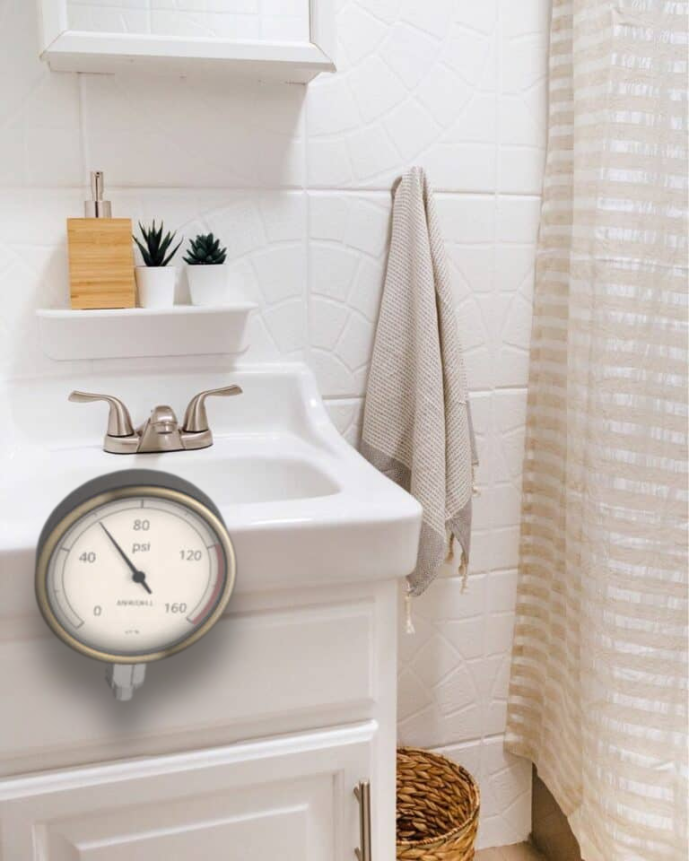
60 psi
